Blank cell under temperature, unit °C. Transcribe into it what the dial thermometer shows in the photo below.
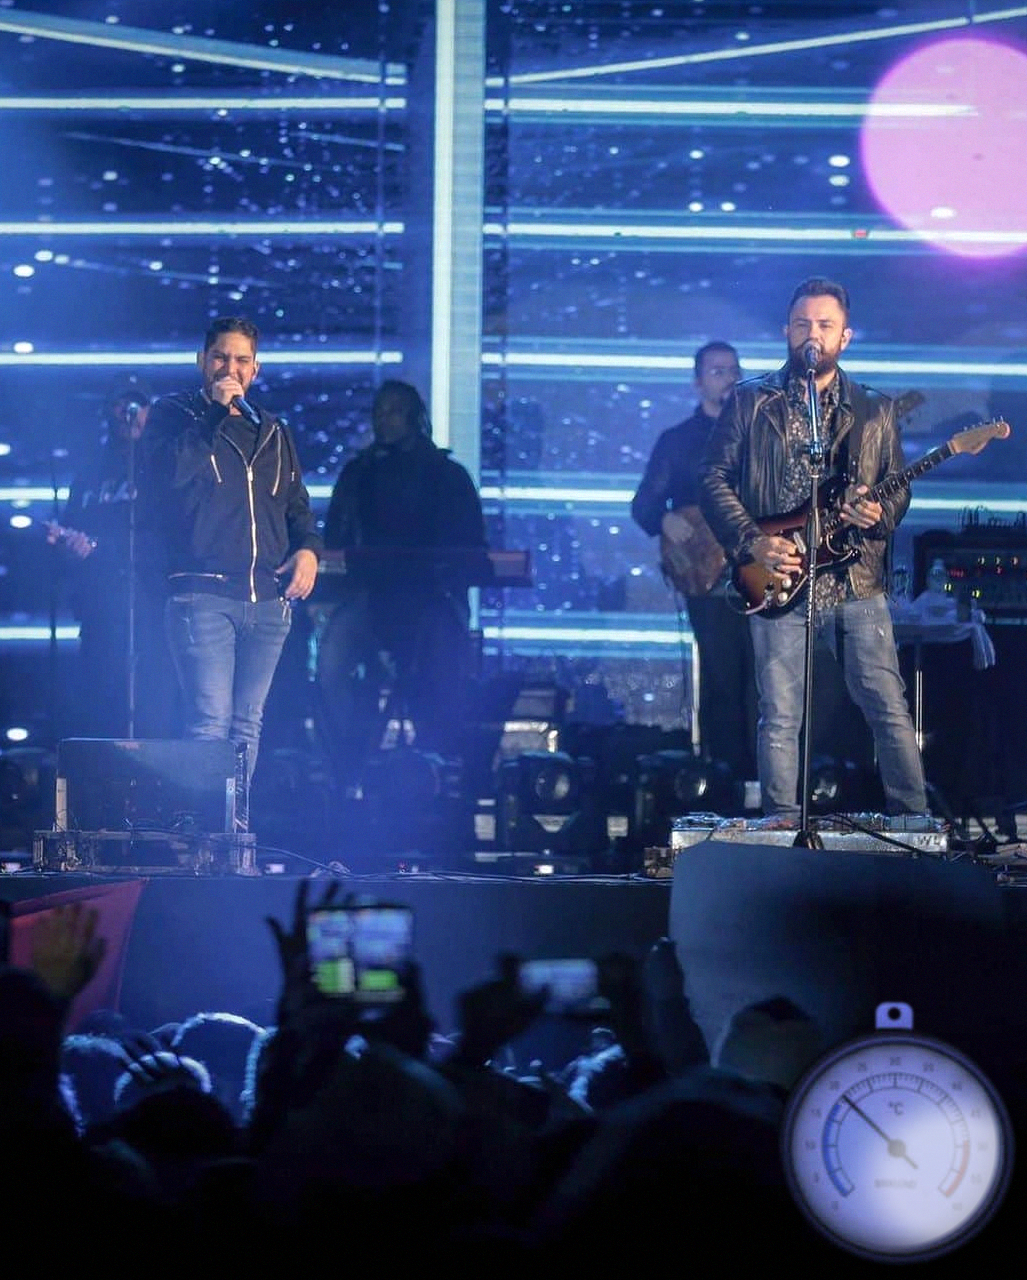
20 °C
